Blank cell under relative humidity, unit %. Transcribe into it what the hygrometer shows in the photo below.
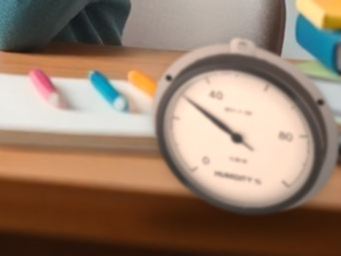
30 %
